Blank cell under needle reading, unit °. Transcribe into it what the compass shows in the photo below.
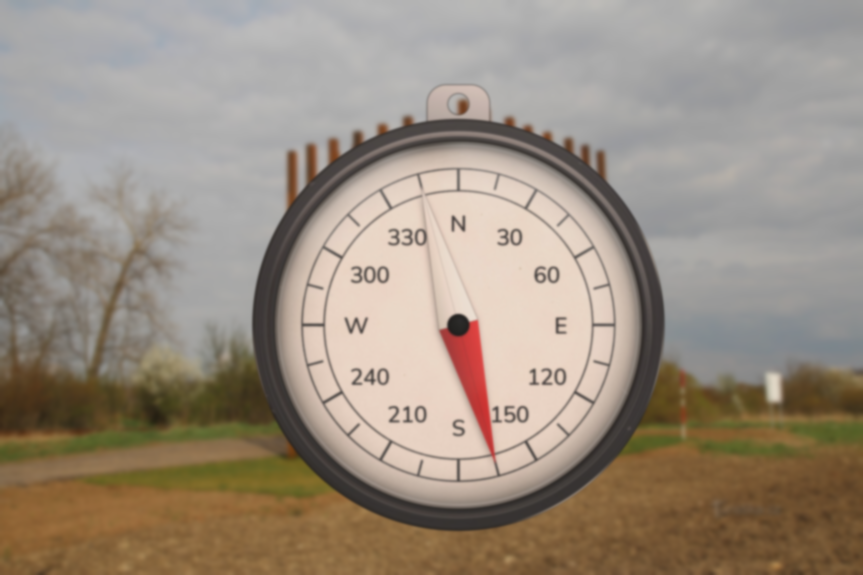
165 °
